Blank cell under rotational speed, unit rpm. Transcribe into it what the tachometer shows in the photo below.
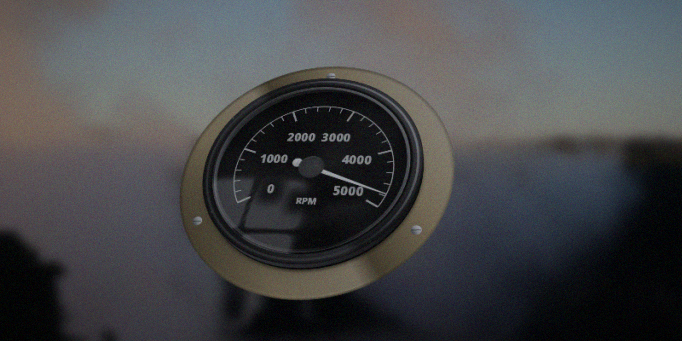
4800 rpm
